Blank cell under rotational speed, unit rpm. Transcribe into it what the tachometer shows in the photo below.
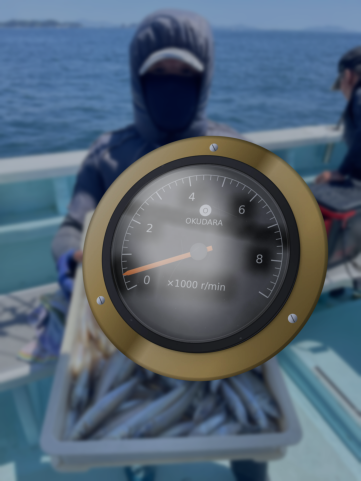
400 rpm
